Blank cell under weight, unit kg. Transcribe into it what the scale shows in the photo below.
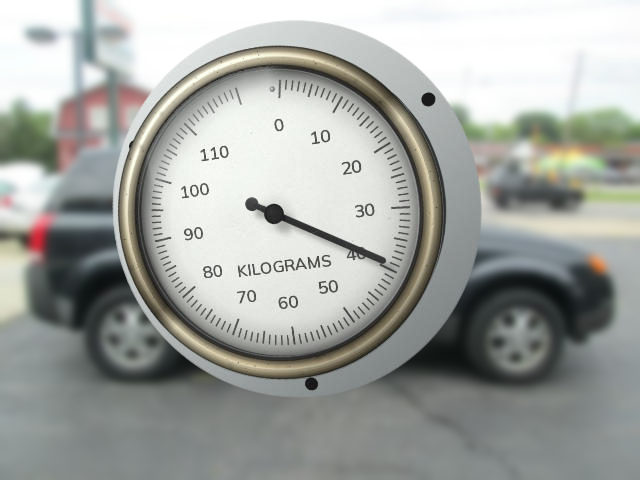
39 kg
